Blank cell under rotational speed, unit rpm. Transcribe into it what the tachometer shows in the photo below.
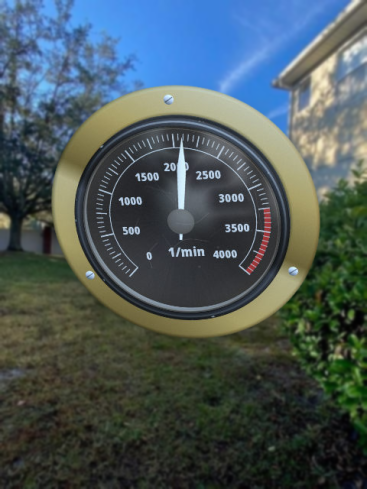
2100 rpm
